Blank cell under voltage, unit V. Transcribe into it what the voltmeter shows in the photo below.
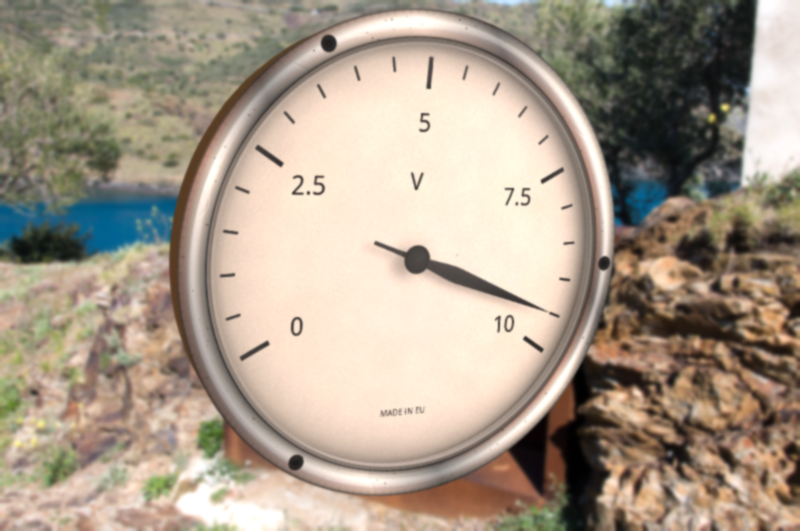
9.5 V
